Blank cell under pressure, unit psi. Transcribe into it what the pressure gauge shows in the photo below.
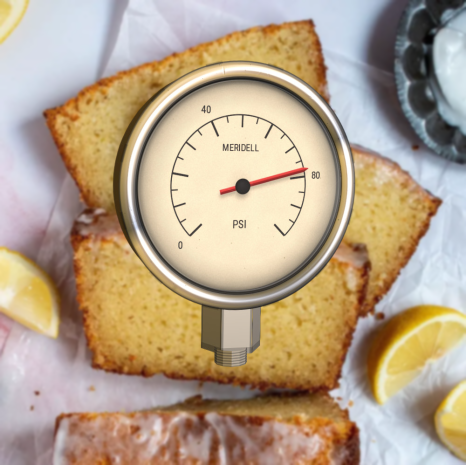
77.5 psi
